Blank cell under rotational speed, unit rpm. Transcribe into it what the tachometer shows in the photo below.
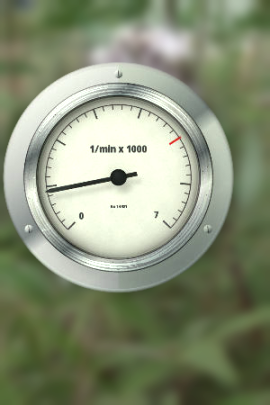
900 rpm
